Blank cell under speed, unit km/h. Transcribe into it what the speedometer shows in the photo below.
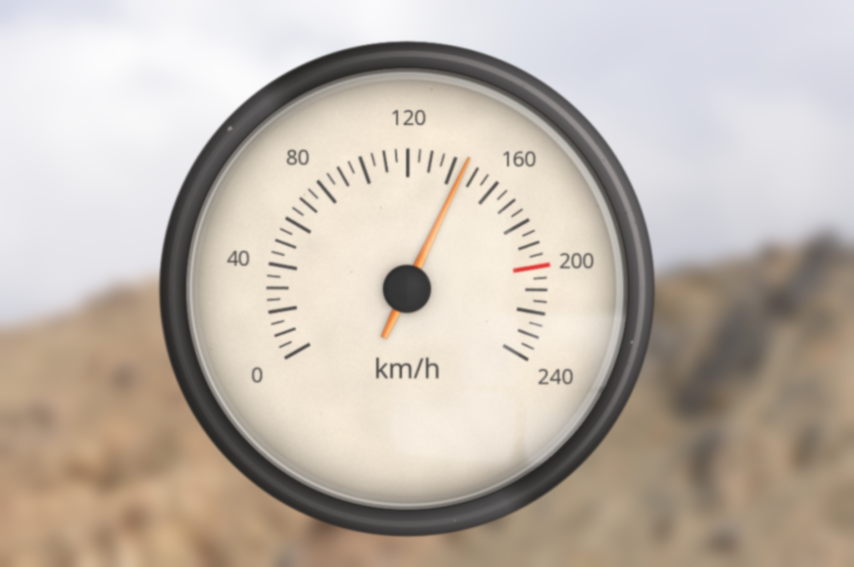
145 km/h
